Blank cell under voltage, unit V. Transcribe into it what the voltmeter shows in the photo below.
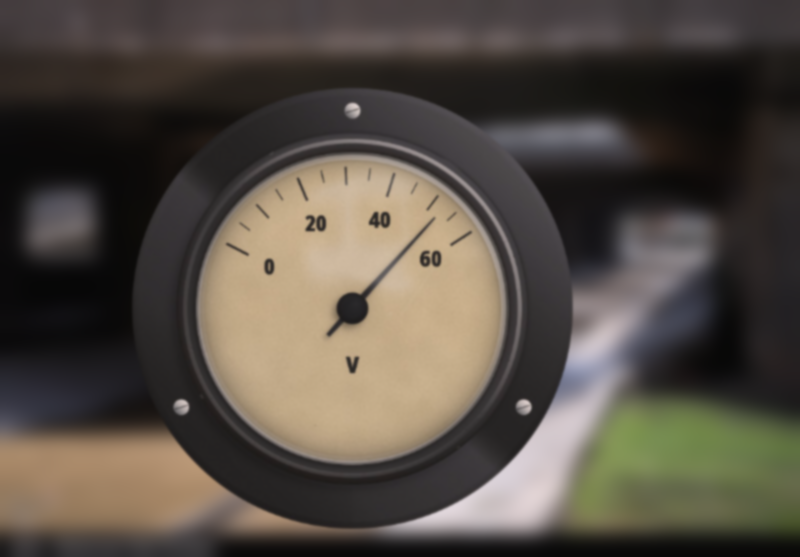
52.5 V
